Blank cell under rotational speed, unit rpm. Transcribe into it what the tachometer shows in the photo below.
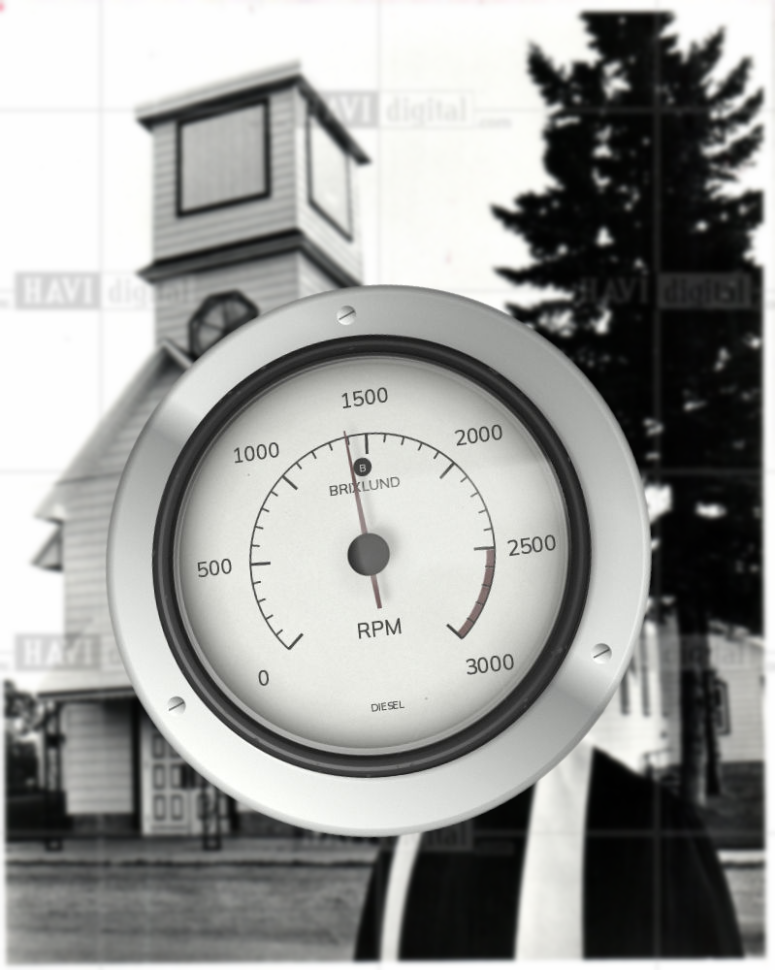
1400 rpm
